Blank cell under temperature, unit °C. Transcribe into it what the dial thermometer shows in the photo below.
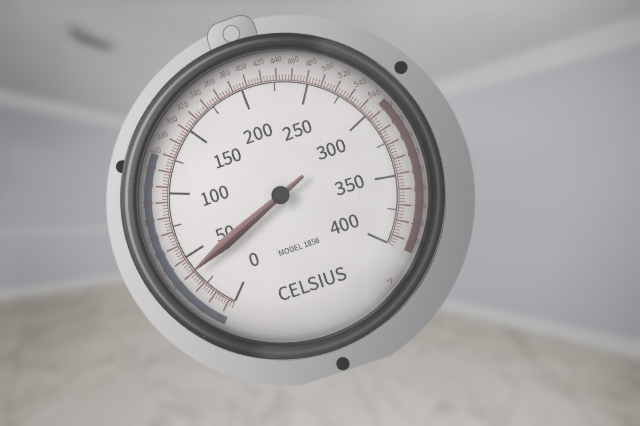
37.5 °C
